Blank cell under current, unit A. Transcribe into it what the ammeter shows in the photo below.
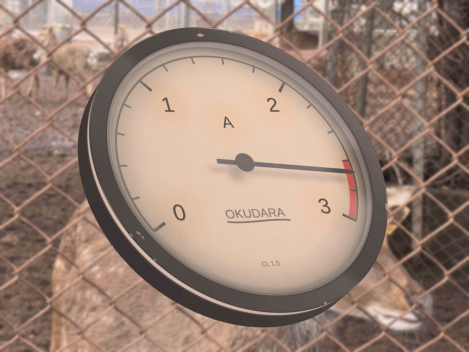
2.7 A
